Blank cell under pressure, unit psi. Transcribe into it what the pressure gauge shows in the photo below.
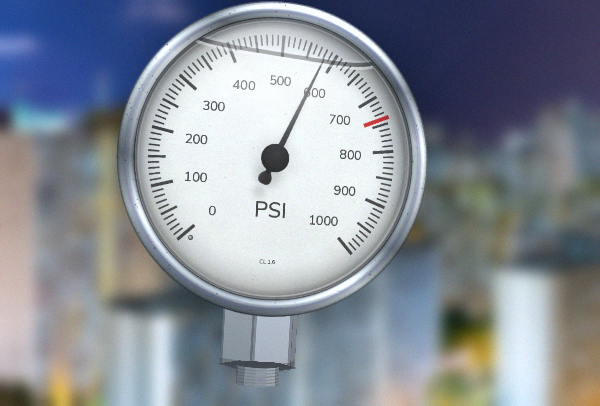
580 psi
